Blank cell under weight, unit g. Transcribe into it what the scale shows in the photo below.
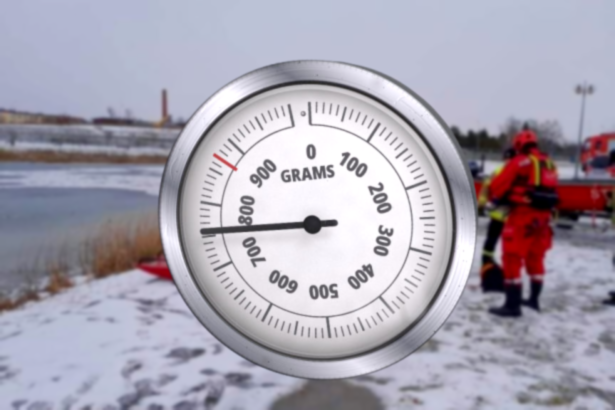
760 g
